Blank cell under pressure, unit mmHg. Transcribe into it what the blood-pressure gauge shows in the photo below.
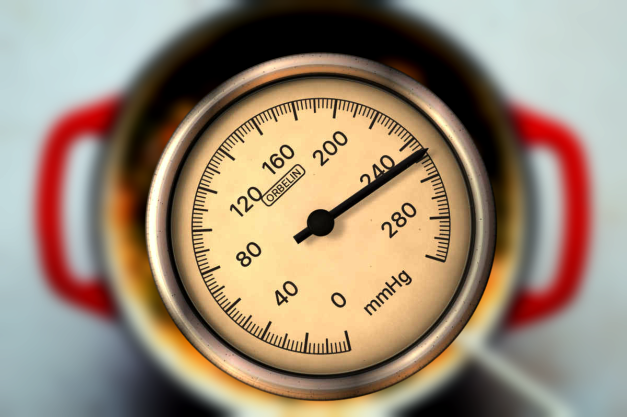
248 mmHg
